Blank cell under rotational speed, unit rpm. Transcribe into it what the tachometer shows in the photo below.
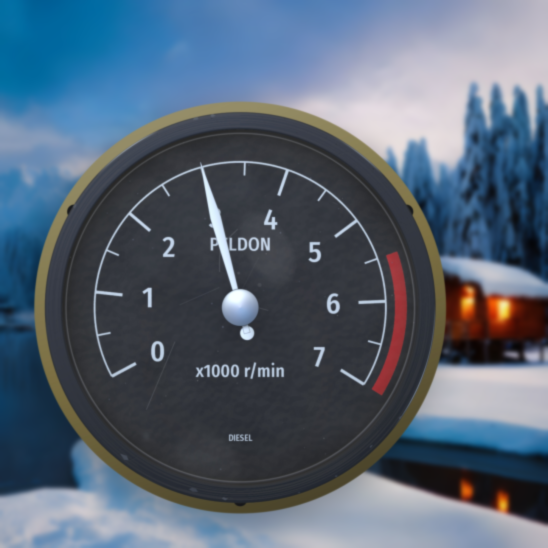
3000 rpm
